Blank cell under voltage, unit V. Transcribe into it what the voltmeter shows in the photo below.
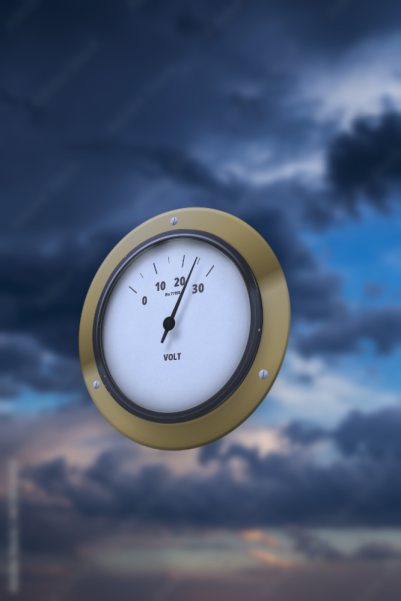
25 V
